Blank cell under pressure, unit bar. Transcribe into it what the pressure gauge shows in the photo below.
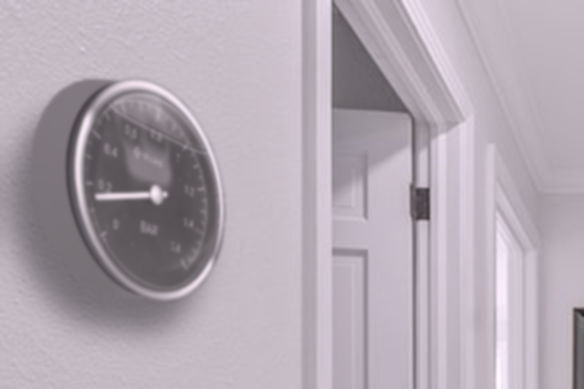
0.15 bar
